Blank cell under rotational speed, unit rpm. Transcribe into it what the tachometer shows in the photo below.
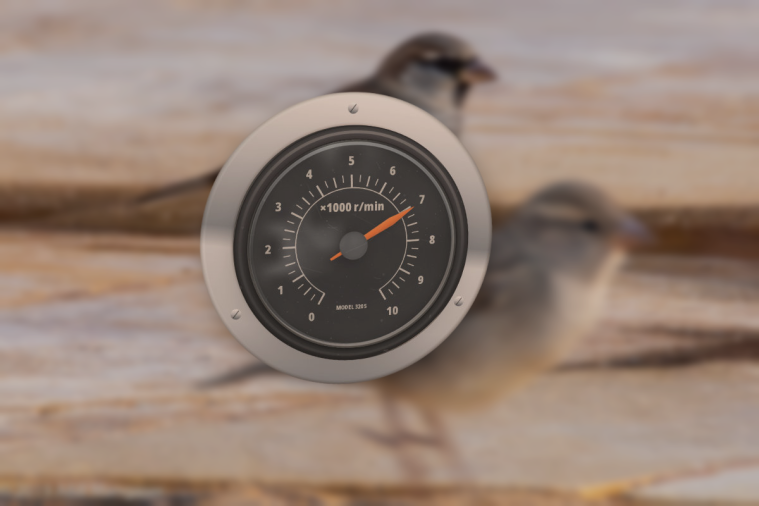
7000 rpm
